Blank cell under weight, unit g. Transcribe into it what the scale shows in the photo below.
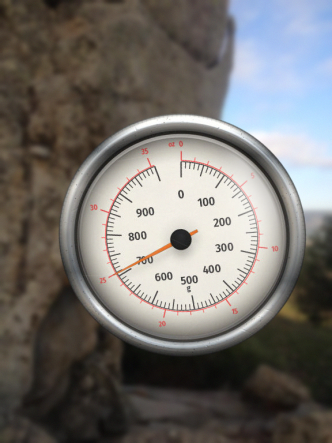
710 g
